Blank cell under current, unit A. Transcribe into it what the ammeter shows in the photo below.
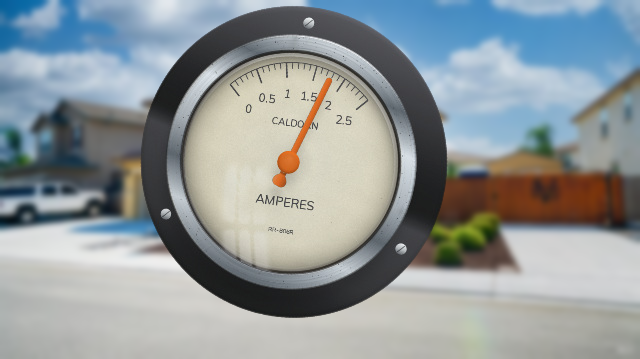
1.8 A
